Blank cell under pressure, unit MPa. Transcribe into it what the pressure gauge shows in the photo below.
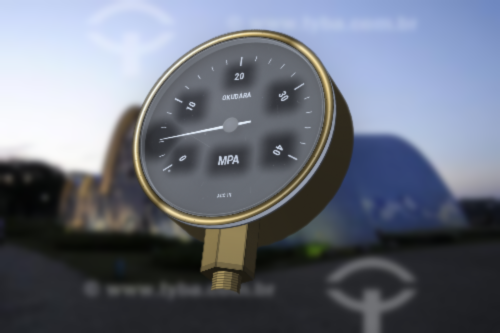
4 MPa
